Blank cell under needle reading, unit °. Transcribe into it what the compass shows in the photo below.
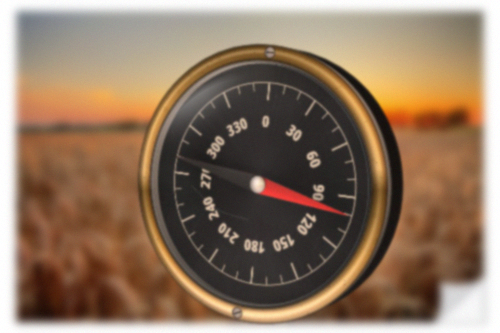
100 °
